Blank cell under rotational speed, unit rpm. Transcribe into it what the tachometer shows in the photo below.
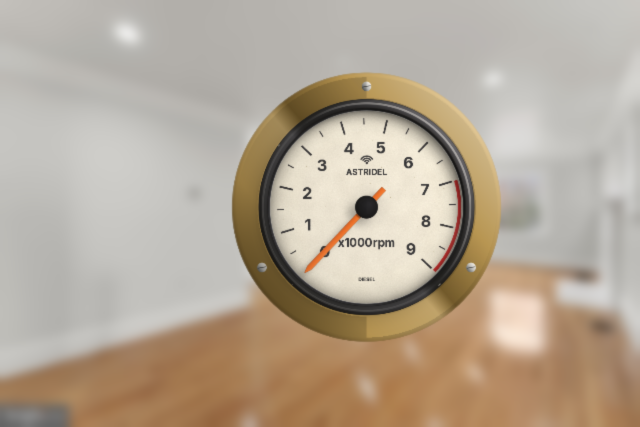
0 rpm
